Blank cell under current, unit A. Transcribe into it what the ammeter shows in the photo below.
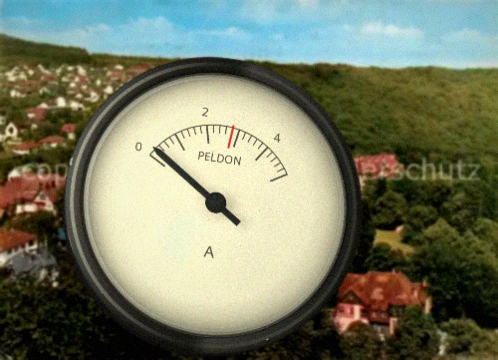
0.2 A
